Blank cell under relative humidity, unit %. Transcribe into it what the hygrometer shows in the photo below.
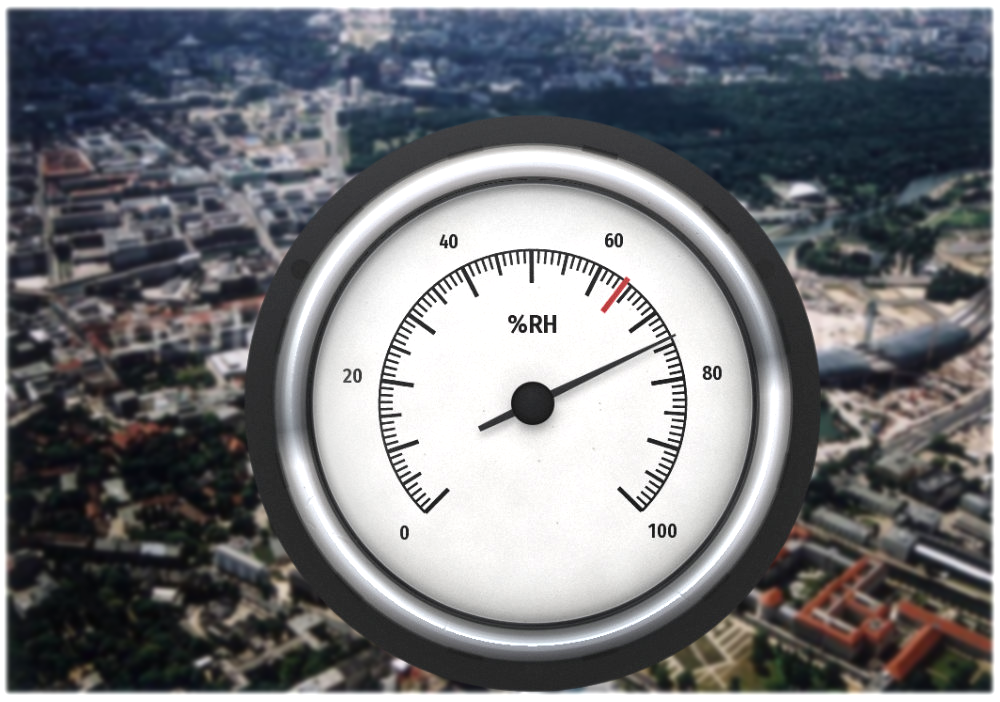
74 %
